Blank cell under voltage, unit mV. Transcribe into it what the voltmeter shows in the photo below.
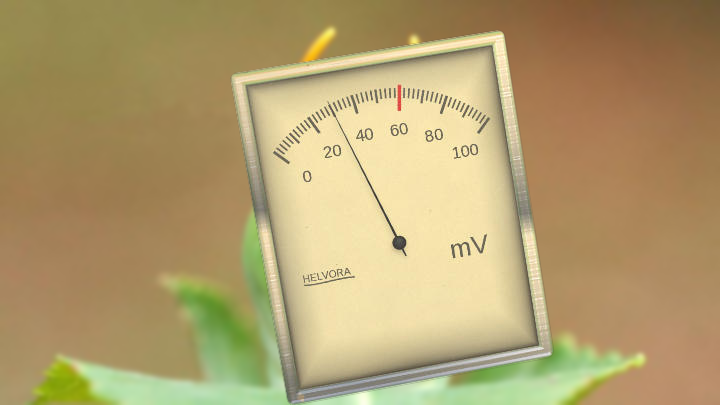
30 mV
